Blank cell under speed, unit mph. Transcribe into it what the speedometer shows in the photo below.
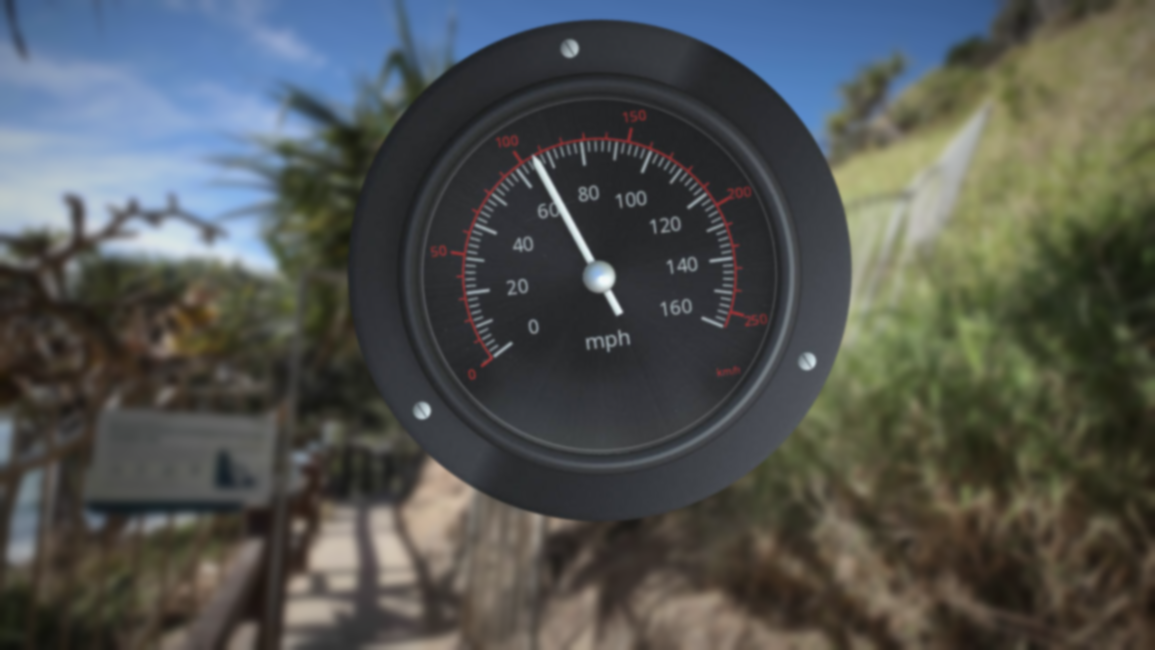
66 mph
